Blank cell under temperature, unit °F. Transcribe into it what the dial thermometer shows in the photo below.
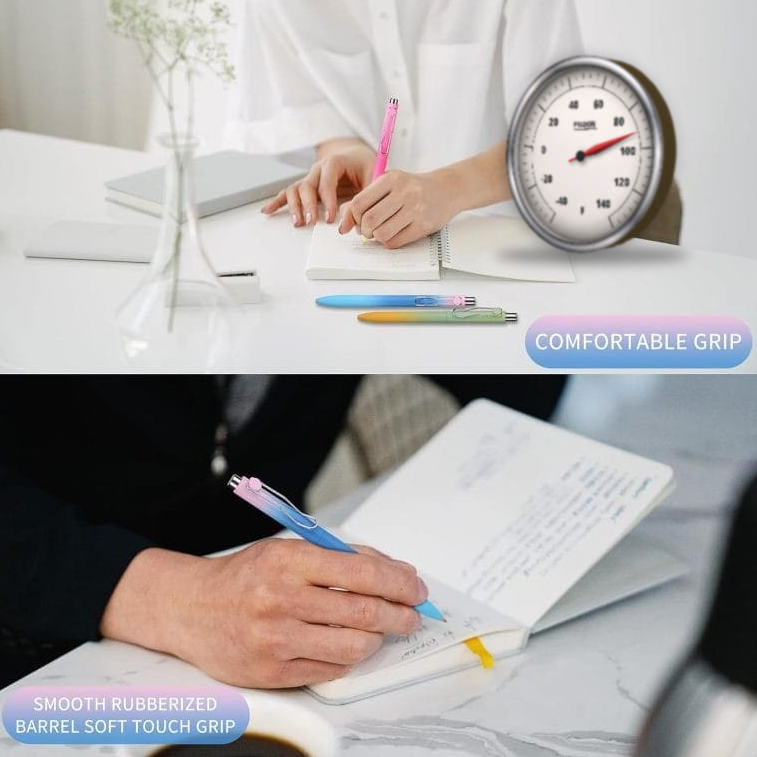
92 °F
